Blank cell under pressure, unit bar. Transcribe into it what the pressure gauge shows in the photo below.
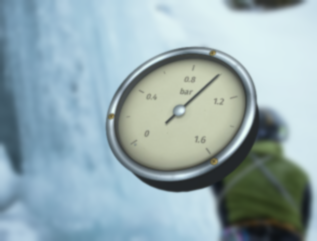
1 bar
